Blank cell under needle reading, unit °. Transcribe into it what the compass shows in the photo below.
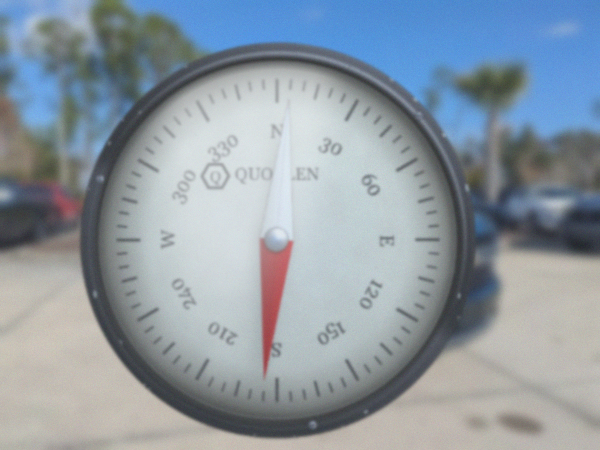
185 °
